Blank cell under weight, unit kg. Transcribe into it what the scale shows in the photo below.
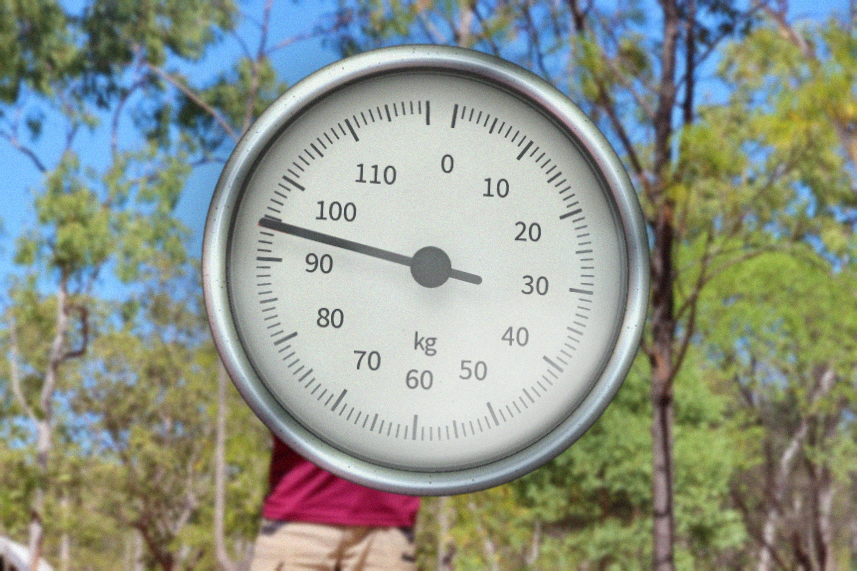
94 kg
